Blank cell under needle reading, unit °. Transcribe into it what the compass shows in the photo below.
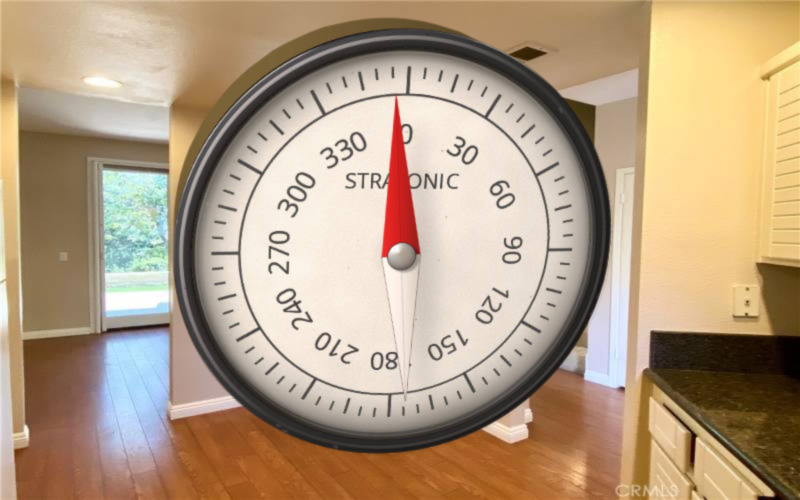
355 °
